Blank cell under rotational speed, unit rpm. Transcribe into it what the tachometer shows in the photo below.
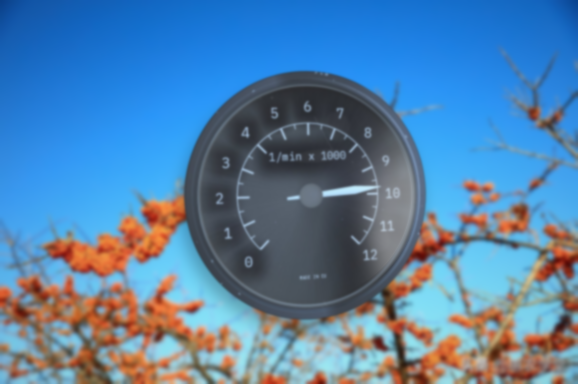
9750 rpm
